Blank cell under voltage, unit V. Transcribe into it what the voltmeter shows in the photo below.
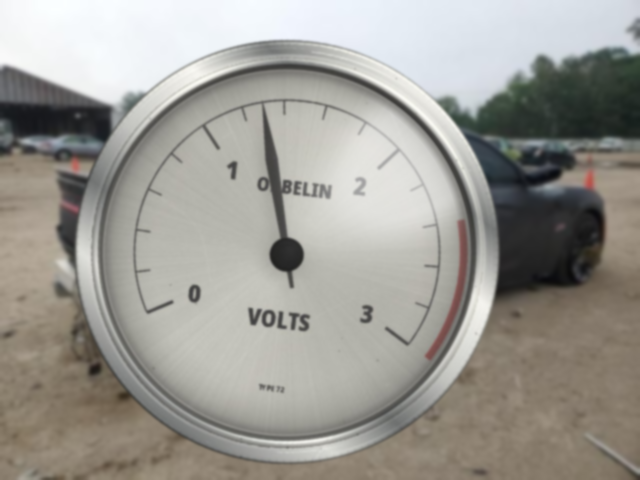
1.3 V
